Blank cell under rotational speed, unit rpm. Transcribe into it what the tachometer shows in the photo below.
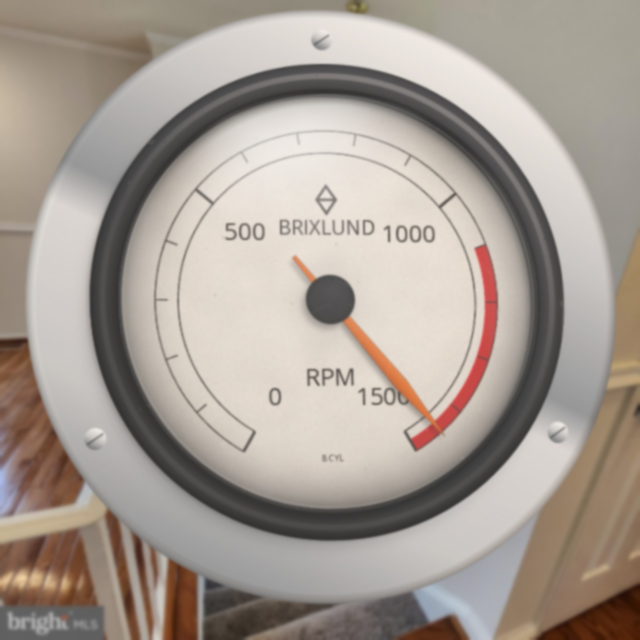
1450 rpm
